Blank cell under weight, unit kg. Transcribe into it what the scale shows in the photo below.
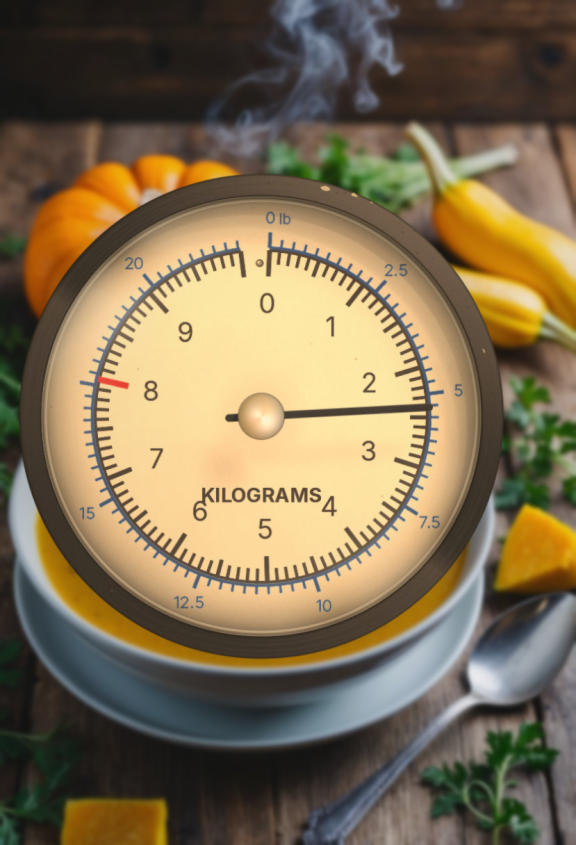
2.4 kg
